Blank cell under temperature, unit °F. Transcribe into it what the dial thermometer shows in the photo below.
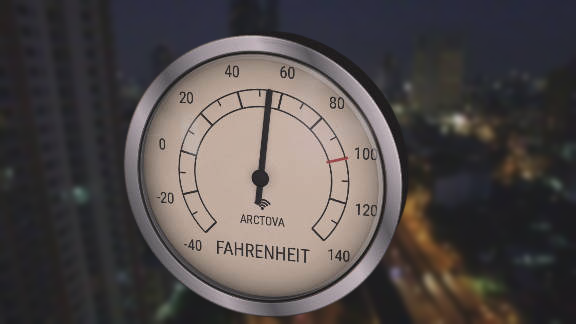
55 °F
